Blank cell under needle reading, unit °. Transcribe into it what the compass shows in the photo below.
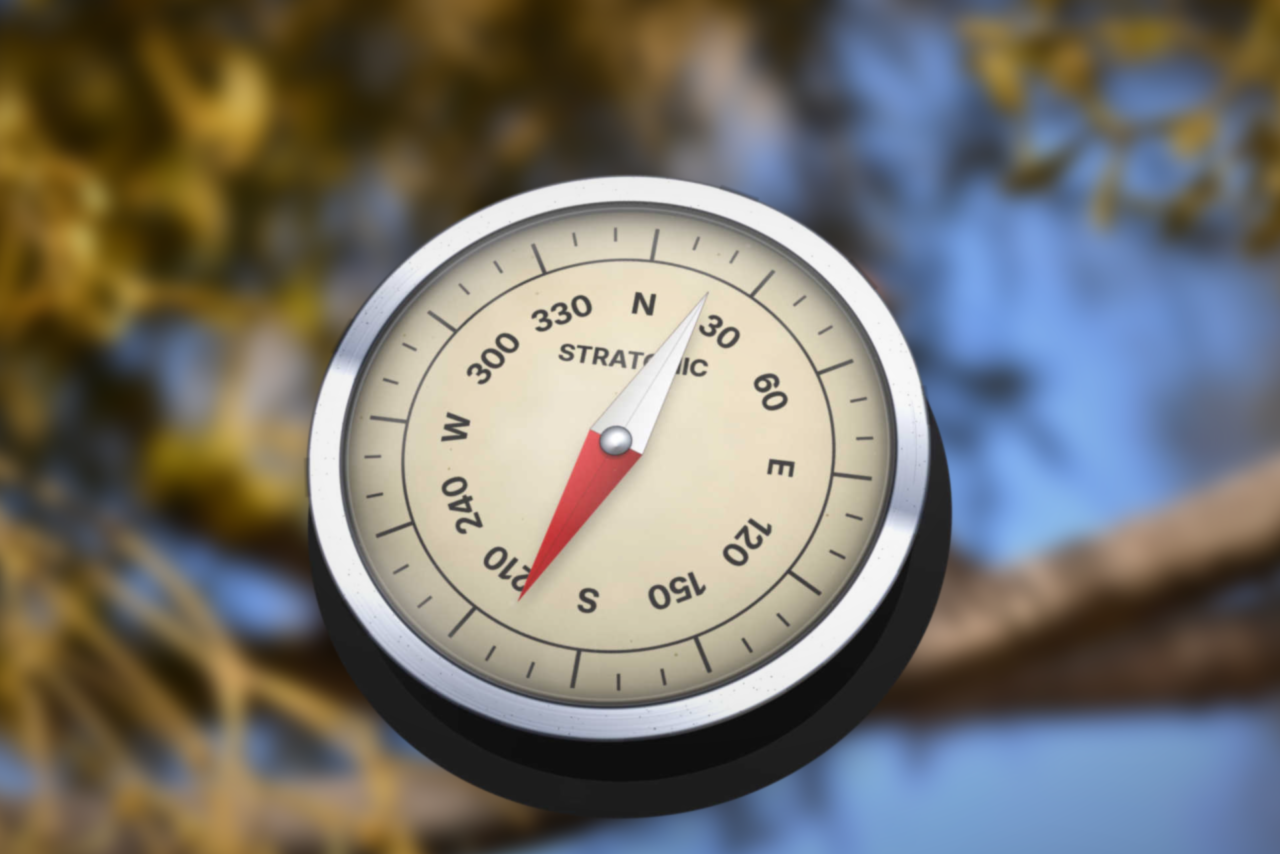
200 °
